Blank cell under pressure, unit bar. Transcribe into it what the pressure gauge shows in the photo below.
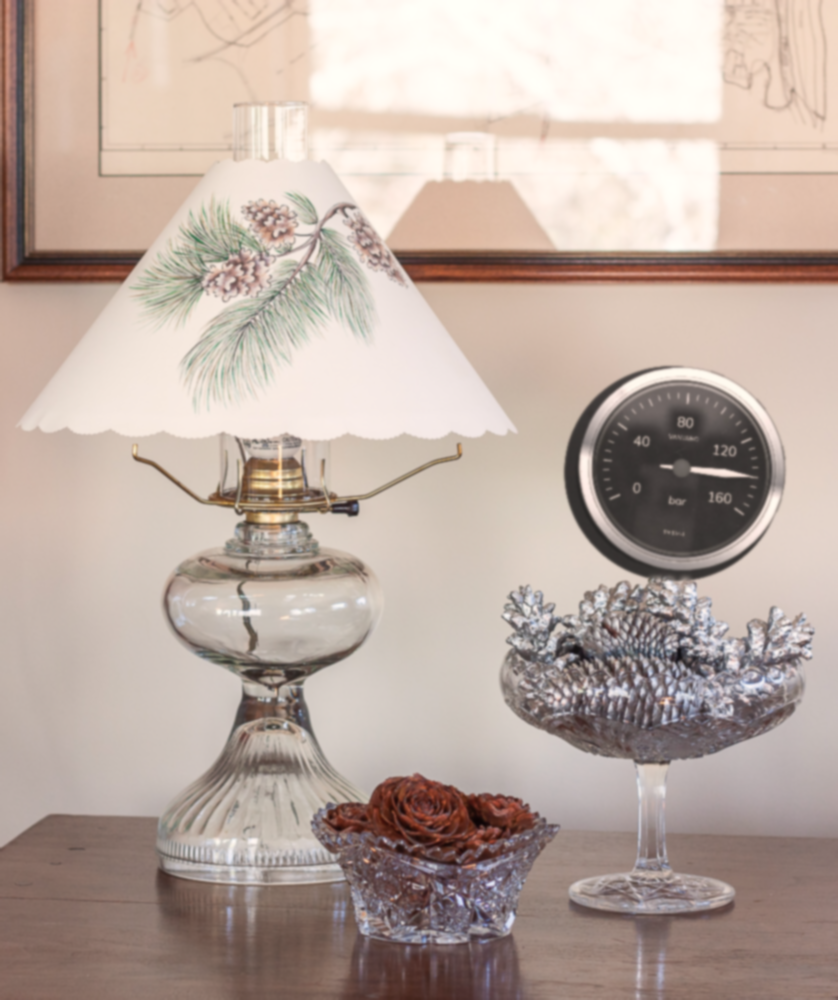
140 bar
